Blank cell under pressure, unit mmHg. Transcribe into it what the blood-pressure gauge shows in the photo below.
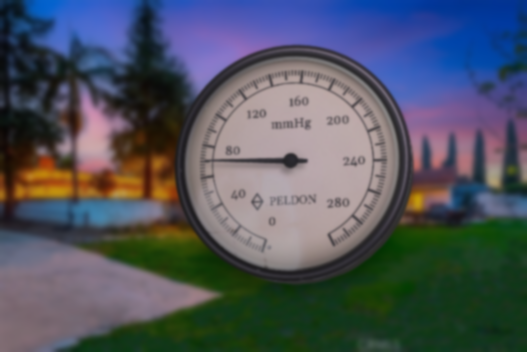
70 mmHg
